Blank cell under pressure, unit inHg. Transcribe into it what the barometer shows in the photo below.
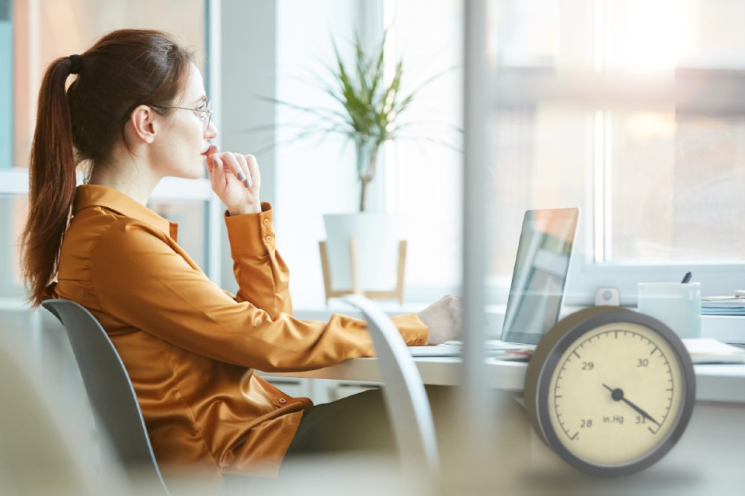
30.9 inHg
